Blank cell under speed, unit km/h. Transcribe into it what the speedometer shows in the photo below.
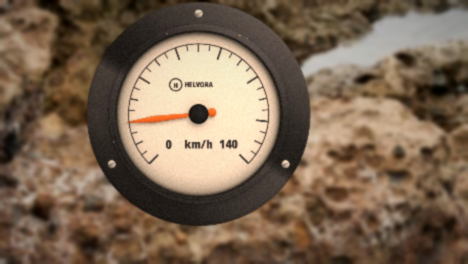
20 km/h
